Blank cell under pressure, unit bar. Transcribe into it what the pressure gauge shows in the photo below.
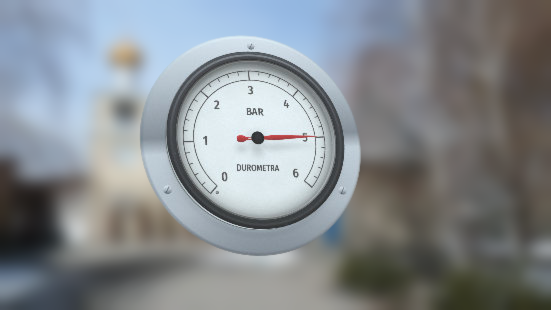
5 bar
